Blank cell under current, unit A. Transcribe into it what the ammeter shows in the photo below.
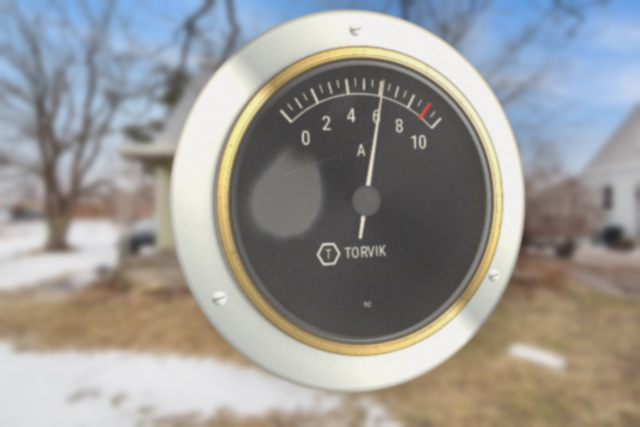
6 A
